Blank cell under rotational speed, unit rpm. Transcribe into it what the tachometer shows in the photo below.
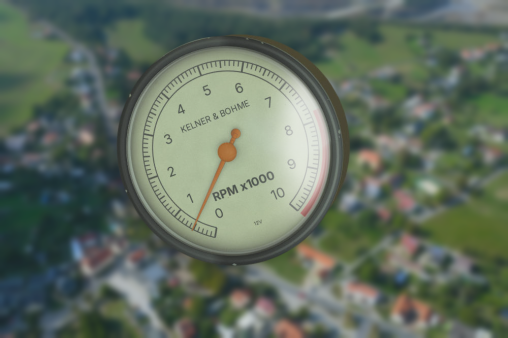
500 rpm
